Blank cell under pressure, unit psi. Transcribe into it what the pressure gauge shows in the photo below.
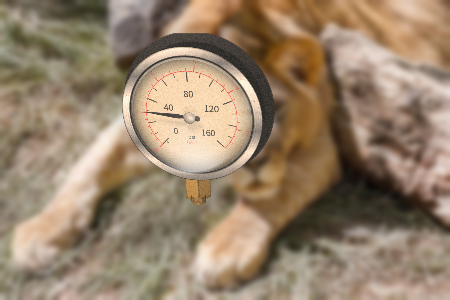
30 psi
